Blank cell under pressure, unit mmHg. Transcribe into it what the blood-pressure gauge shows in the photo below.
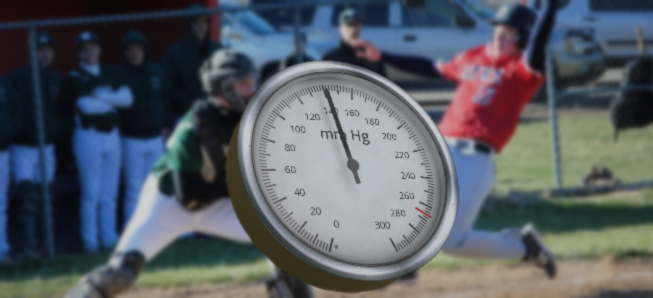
140 mmHg
